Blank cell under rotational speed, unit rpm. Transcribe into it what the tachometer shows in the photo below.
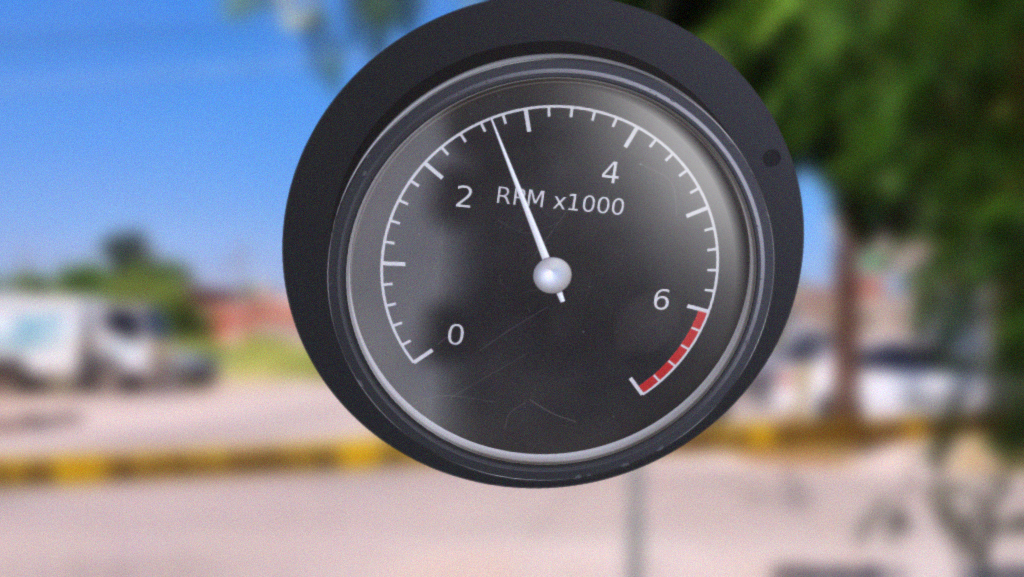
2700 rpm
